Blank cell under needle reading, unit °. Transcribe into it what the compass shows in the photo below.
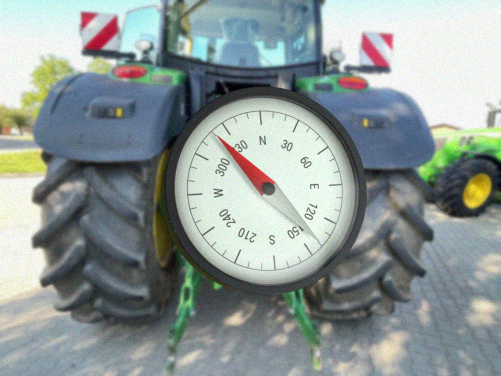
320 °
